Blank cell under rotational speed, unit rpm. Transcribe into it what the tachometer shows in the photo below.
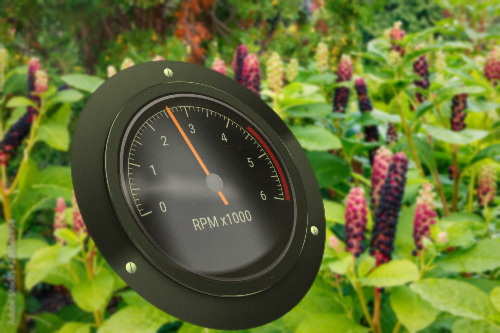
2500 rpm
